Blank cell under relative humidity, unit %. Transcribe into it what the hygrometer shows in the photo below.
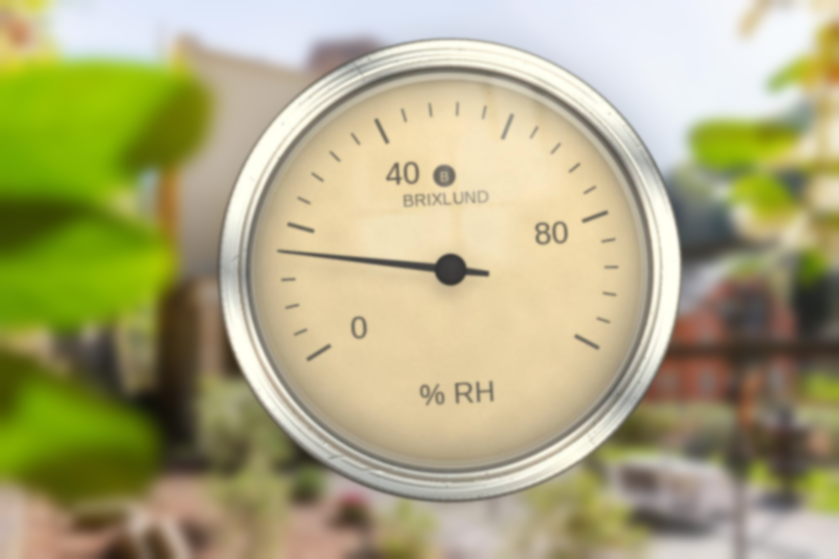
16 %
